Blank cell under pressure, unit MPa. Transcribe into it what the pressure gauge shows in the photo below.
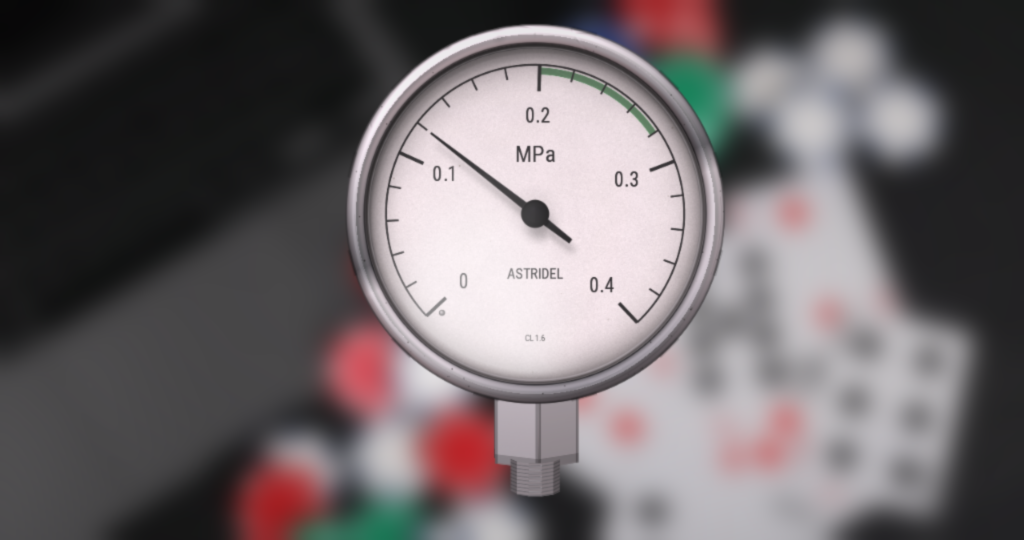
0.12 MPa
